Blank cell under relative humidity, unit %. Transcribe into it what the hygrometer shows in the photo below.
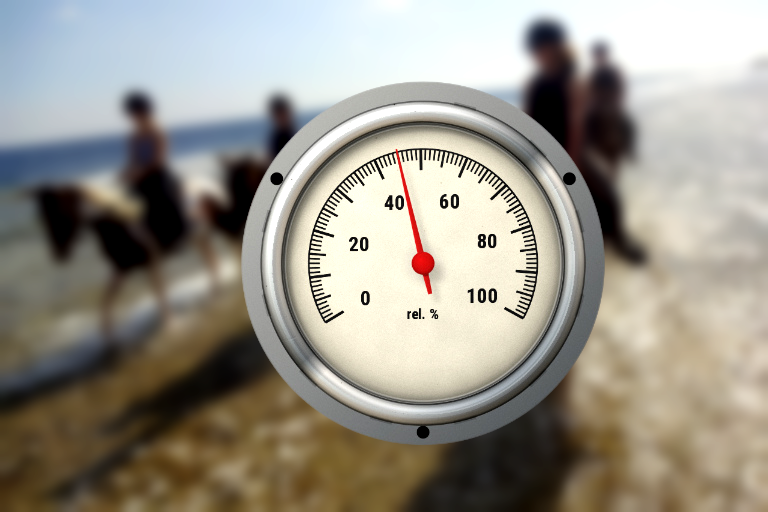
45 %
